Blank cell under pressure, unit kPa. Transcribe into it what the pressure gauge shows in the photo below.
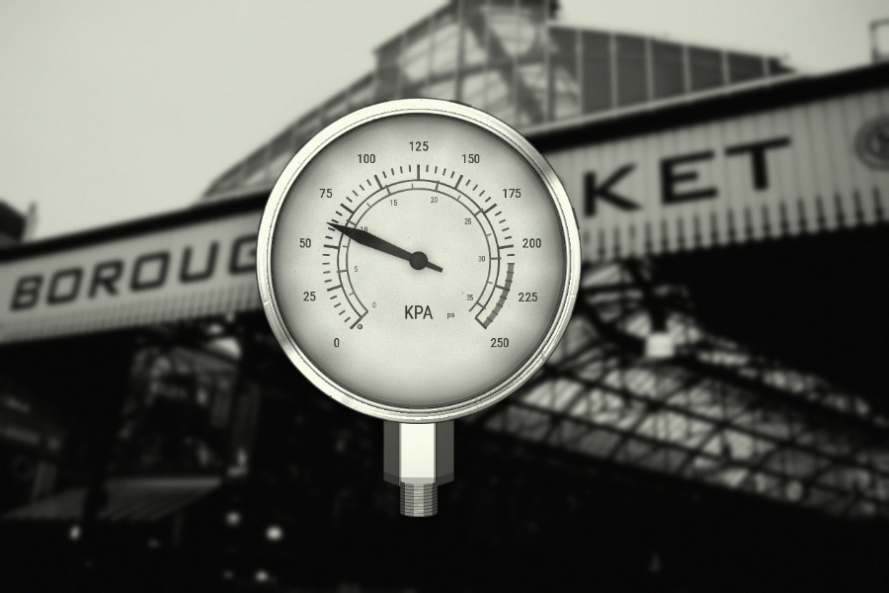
62.5 kPa
